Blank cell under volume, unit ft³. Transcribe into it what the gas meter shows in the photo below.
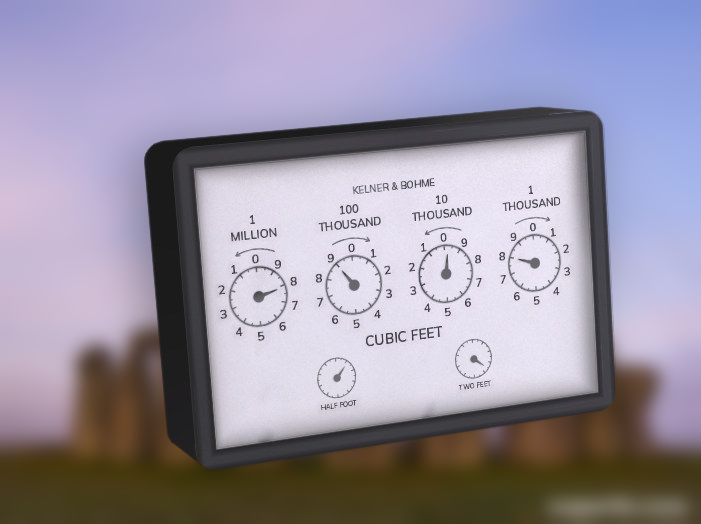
789800 ft³
